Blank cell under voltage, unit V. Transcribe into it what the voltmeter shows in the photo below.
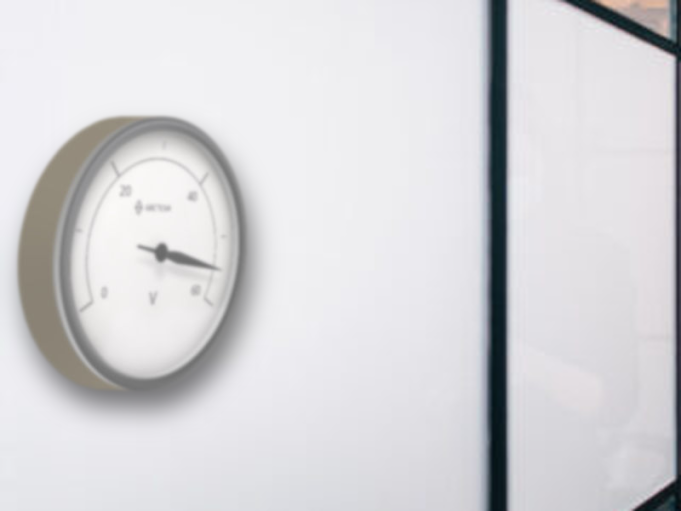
55 V
